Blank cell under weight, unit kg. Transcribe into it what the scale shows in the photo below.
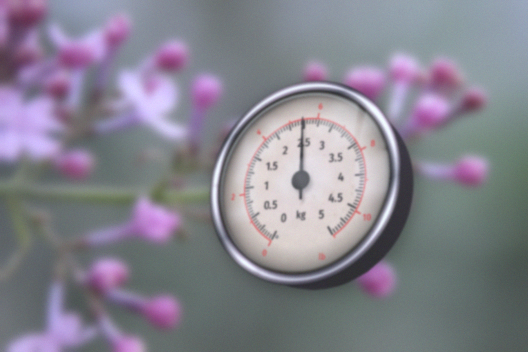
2.5 kg
